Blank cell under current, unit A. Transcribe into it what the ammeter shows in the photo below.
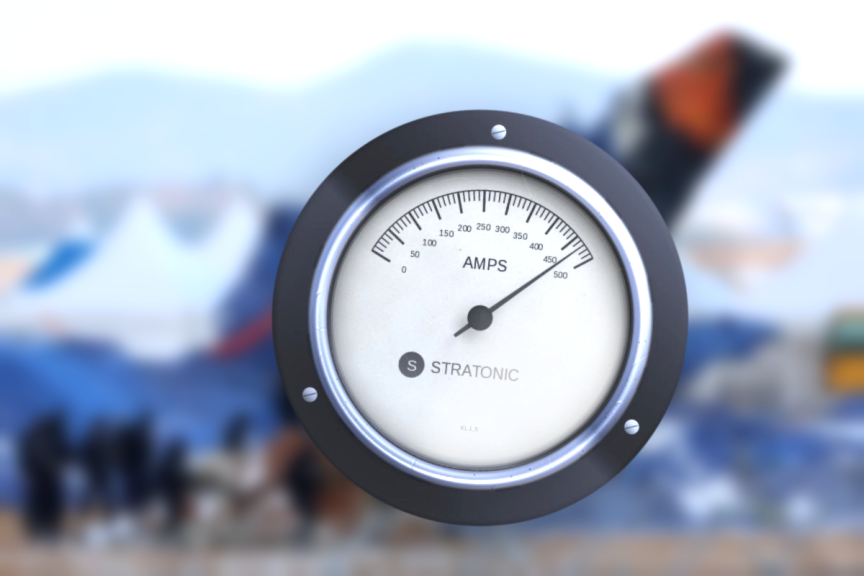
470 A
